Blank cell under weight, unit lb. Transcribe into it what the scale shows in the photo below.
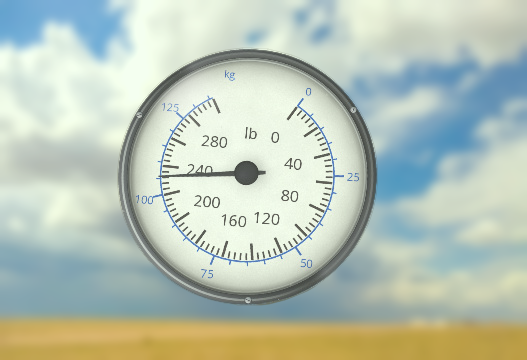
232 lb
